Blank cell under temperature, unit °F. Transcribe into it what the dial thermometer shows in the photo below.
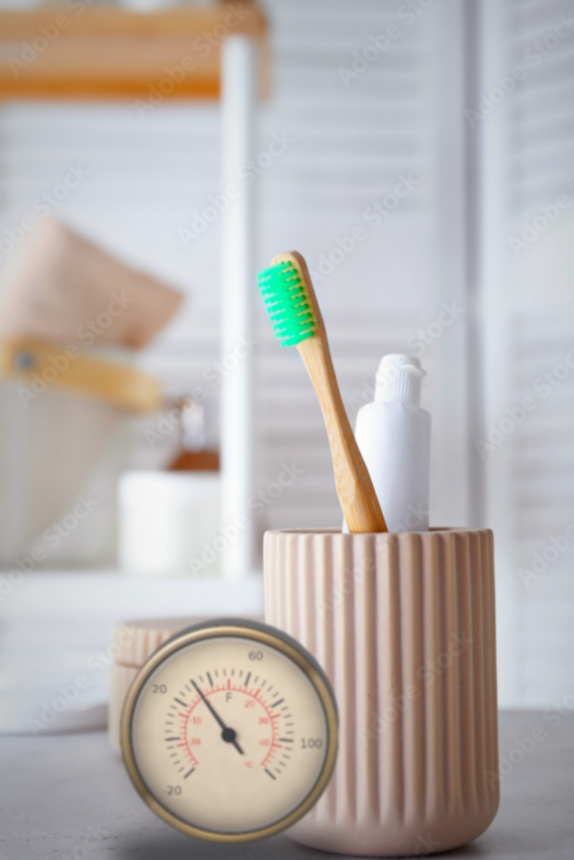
32 °F
